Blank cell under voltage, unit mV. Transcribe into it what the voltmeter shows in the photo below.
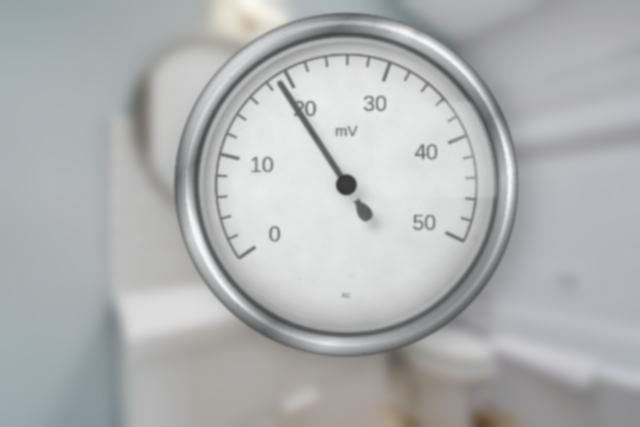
19 mV
